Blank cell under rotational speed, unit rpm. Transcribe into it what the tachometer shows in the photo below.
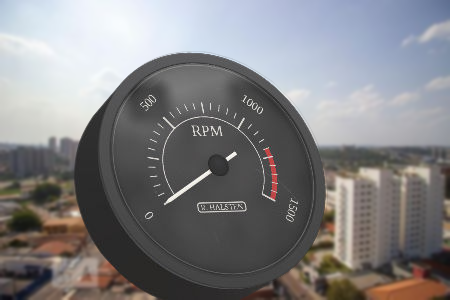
0 rpm
